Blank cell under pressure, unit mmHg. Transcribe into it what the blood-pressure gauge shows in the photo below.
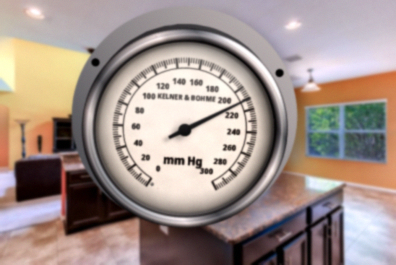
210 mmHg
